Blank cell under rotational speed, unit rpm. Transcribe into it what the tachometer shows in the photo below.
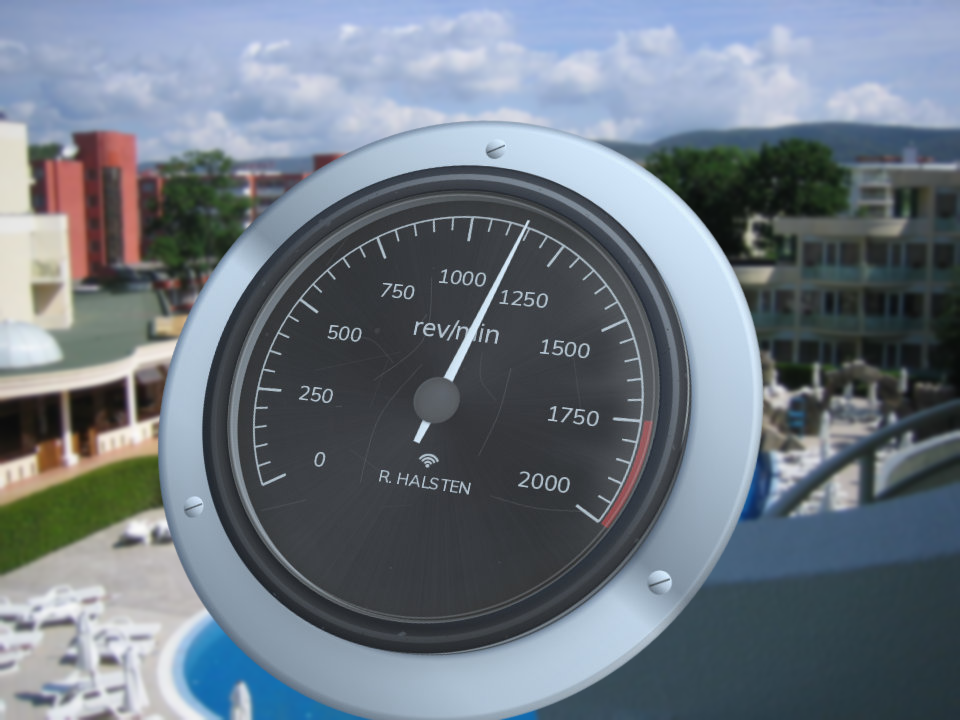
1150 rpm
